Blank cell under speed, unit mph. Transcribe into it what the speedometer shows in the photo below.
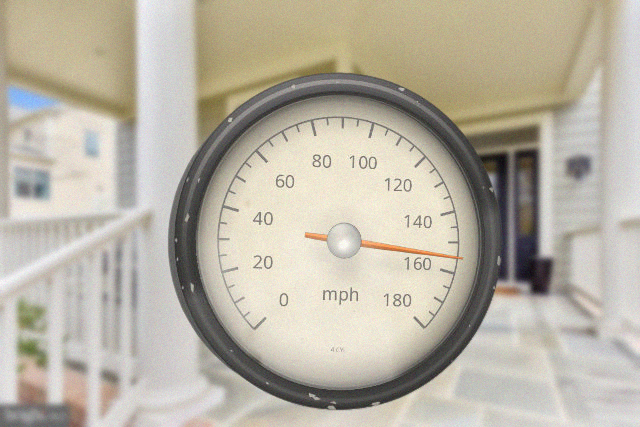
155 mph
